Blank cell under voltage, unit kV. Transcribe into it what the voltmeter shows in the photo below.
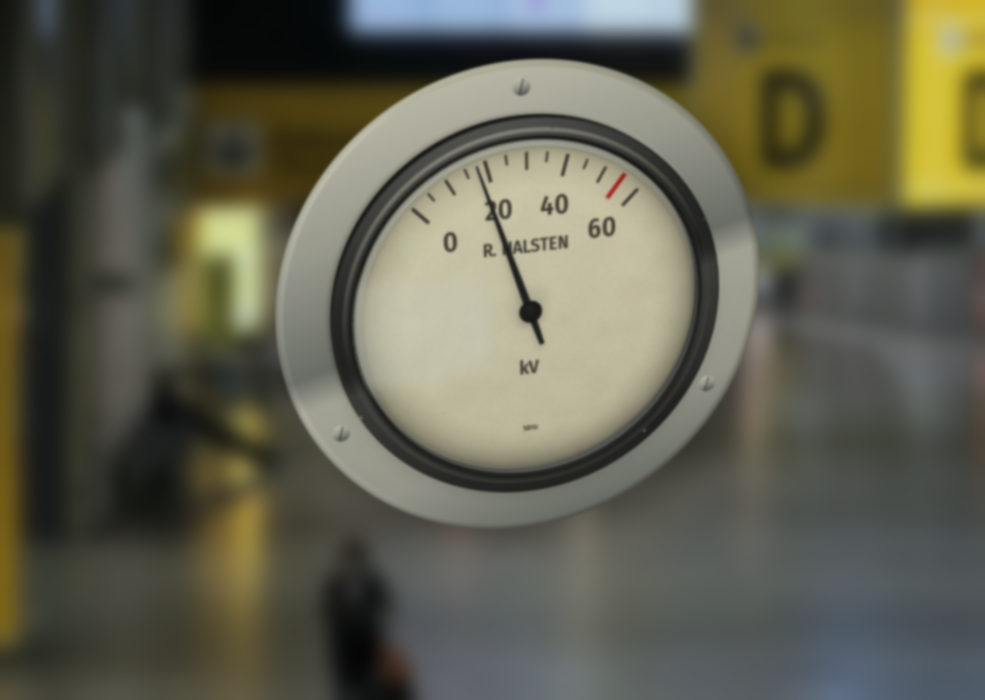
17.5 kV
